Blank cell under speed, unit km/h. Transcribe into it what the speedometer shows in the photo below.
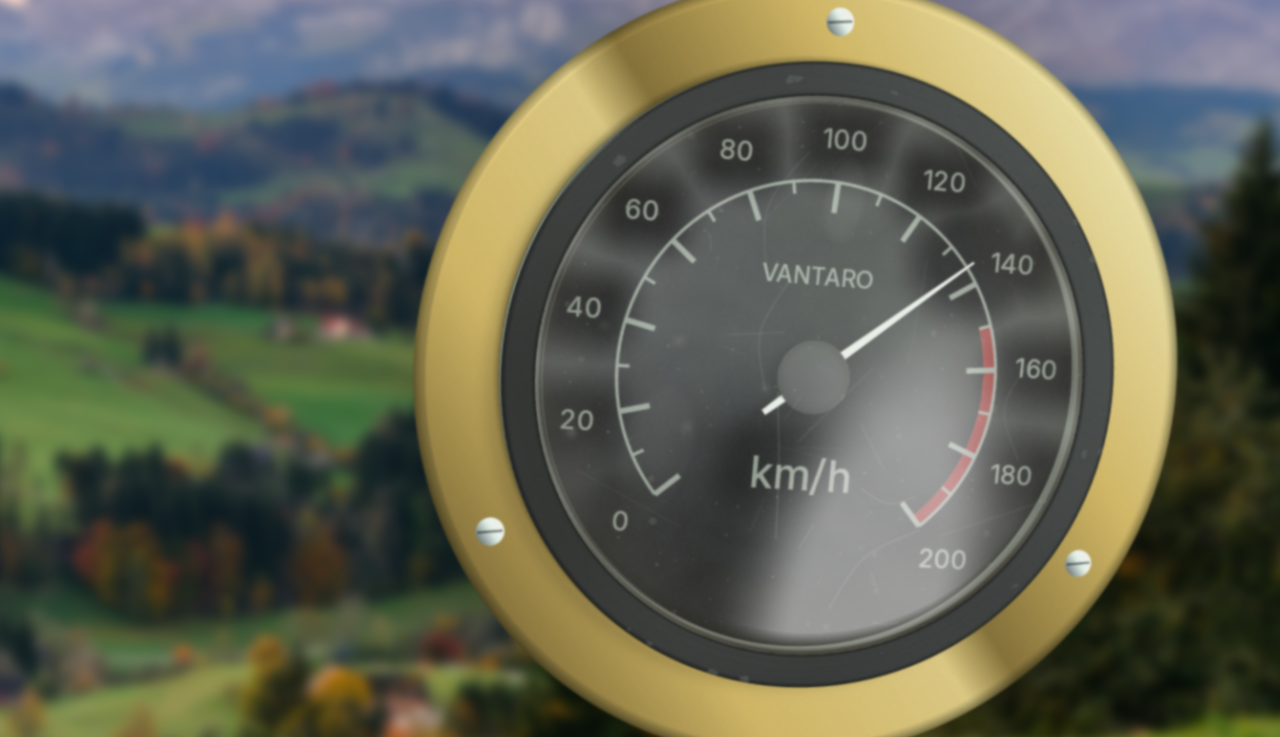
135 km/h
